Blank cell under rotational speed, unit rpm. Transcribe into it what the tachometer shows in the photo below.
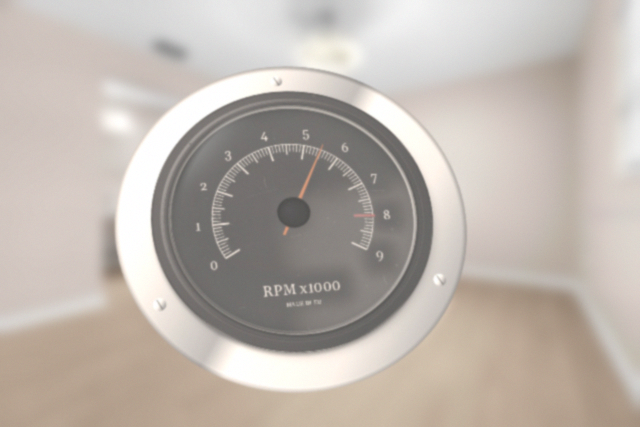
5500 rpm
